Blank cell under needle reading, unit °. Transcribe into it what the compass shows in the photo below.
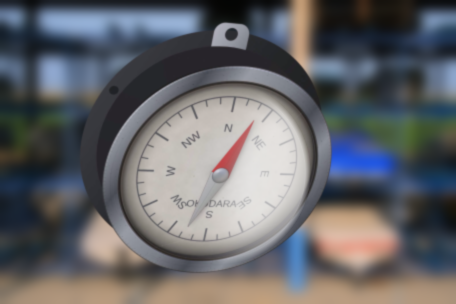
20 °
